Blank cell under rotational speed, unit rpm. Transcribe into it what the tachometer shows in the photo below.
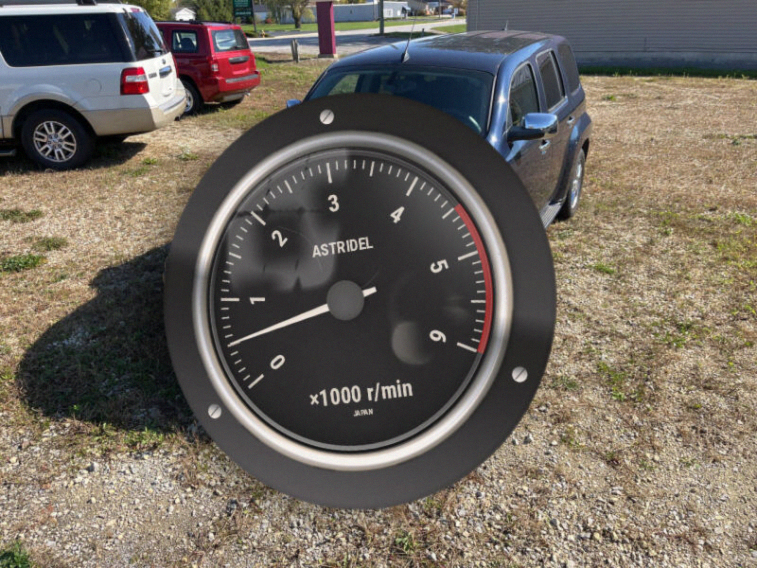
500 rpm
